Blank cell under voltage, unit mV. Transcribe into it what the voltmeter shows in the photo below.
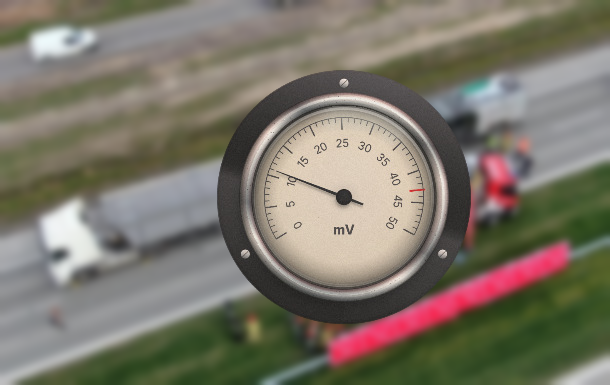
11 mV
